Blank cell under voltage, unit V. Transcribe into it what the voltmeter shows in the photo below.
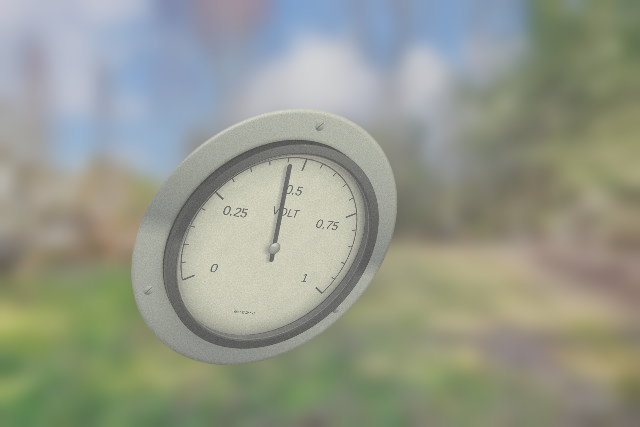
0.45 V
